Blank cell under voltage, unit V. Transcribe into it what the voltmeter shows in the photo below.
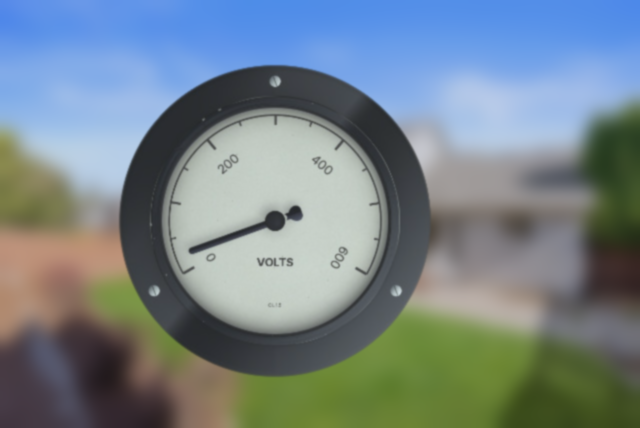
25 V
